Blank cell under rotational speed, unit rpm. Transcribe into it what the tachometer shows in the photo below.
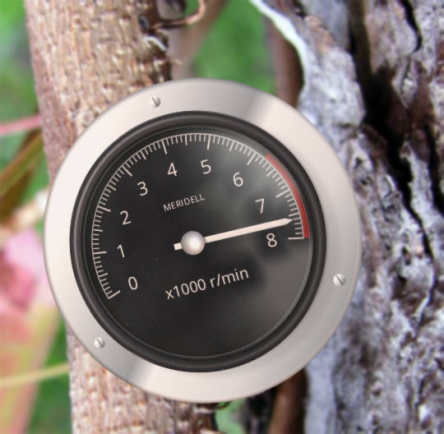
7600 rpm
